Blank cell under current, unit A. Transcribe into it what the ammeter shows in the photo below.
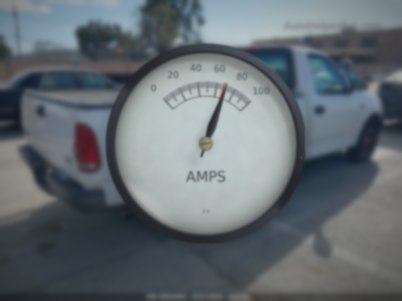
70 A
